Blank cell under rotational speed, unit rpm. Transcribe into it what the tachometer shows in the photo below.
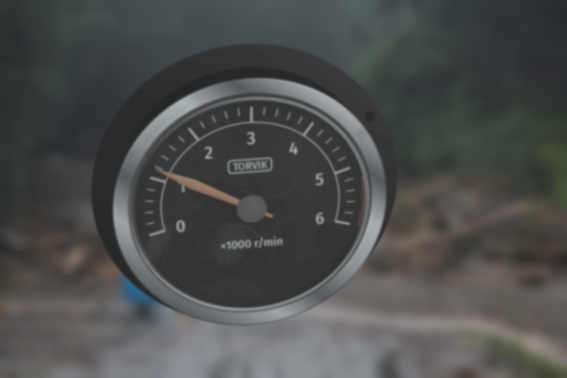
1200 rpm
